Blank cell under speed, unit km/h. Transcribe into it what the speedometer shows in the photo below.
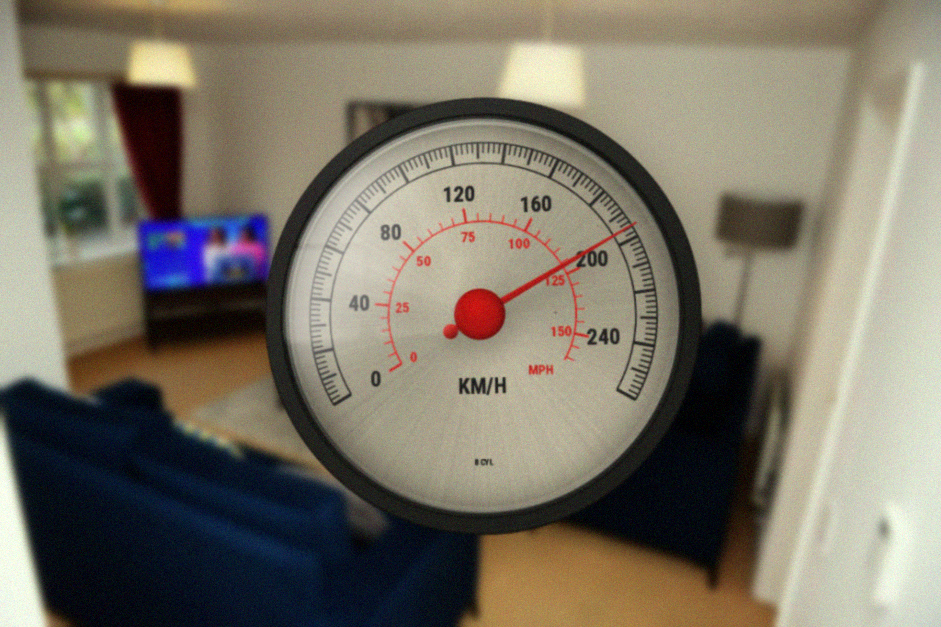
196 km/h
